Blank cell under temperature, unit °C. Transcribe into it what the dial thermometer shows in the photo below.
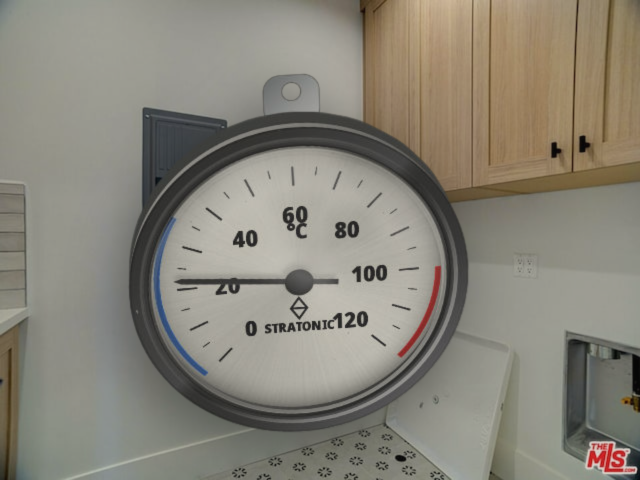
22.5 °C
